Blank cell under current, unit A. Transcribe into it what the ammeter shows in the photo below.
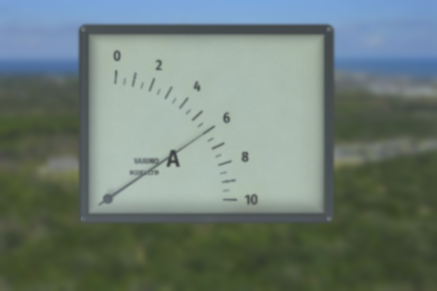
6 A
